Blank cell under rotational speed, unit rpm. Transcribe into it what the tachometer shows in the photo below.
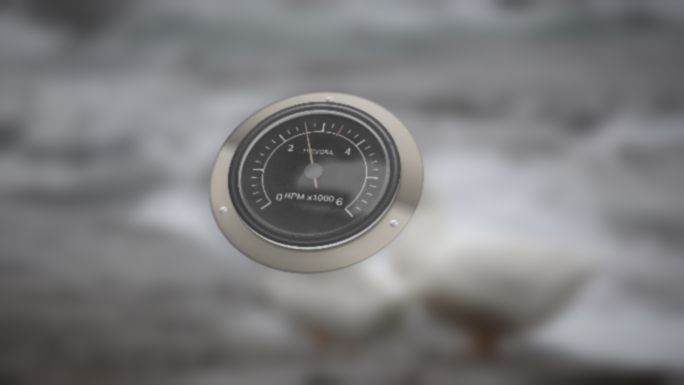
2600 rpm
